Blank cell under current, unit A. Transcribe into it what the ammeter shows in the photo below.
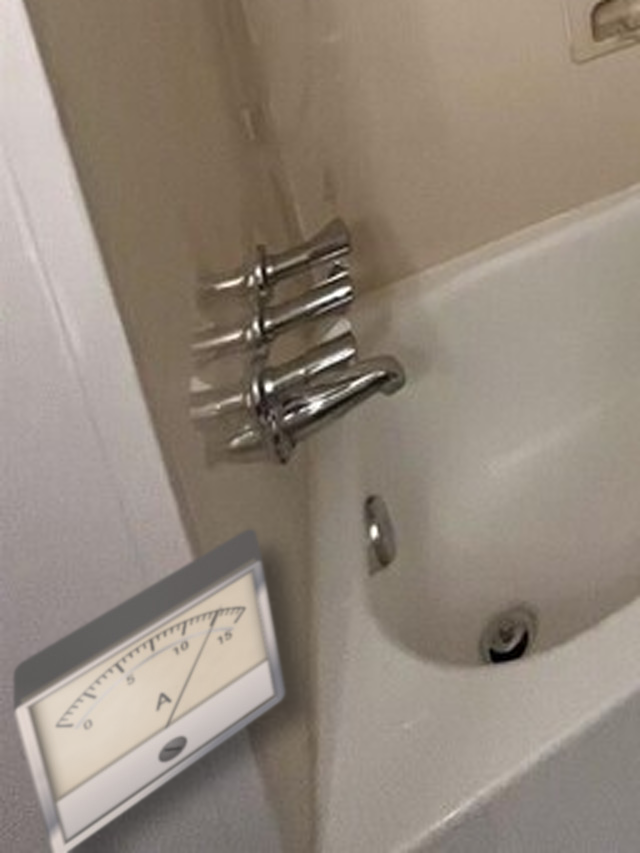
12.5 A
